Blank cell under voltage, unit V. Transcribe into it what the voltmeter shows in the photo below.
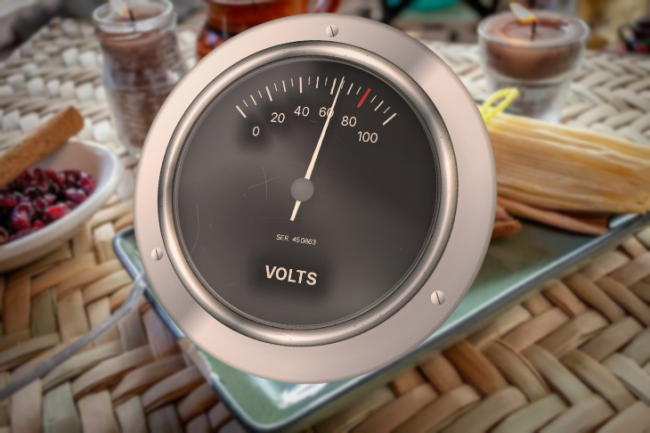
65 V
